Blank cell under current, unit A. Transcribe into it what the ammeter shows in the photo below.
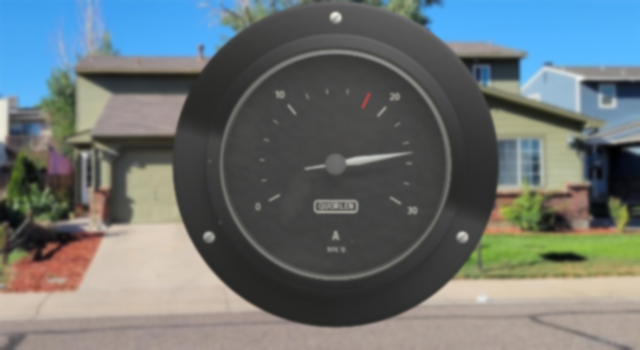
25 A
